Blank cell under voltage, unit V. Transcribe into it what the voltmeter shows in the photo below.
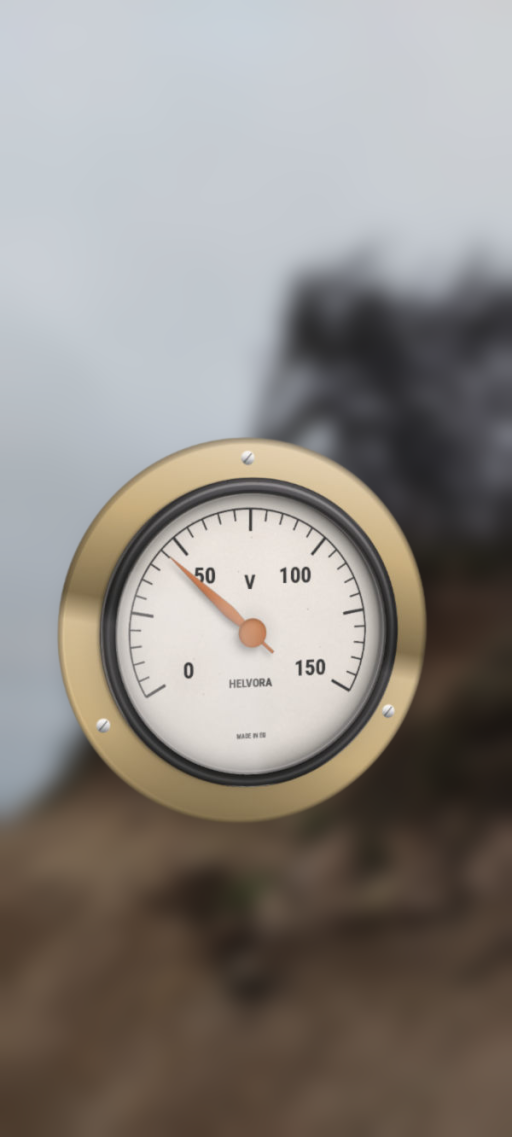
45 V
